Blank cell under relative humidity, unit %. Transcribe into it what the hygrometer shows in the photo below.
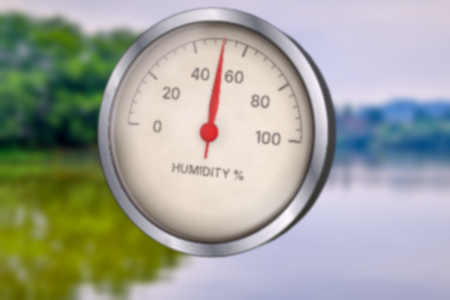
52 %
